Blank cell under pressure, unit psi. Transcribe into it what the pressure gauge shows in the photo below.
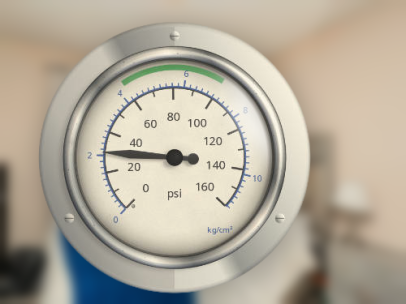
30 psi
